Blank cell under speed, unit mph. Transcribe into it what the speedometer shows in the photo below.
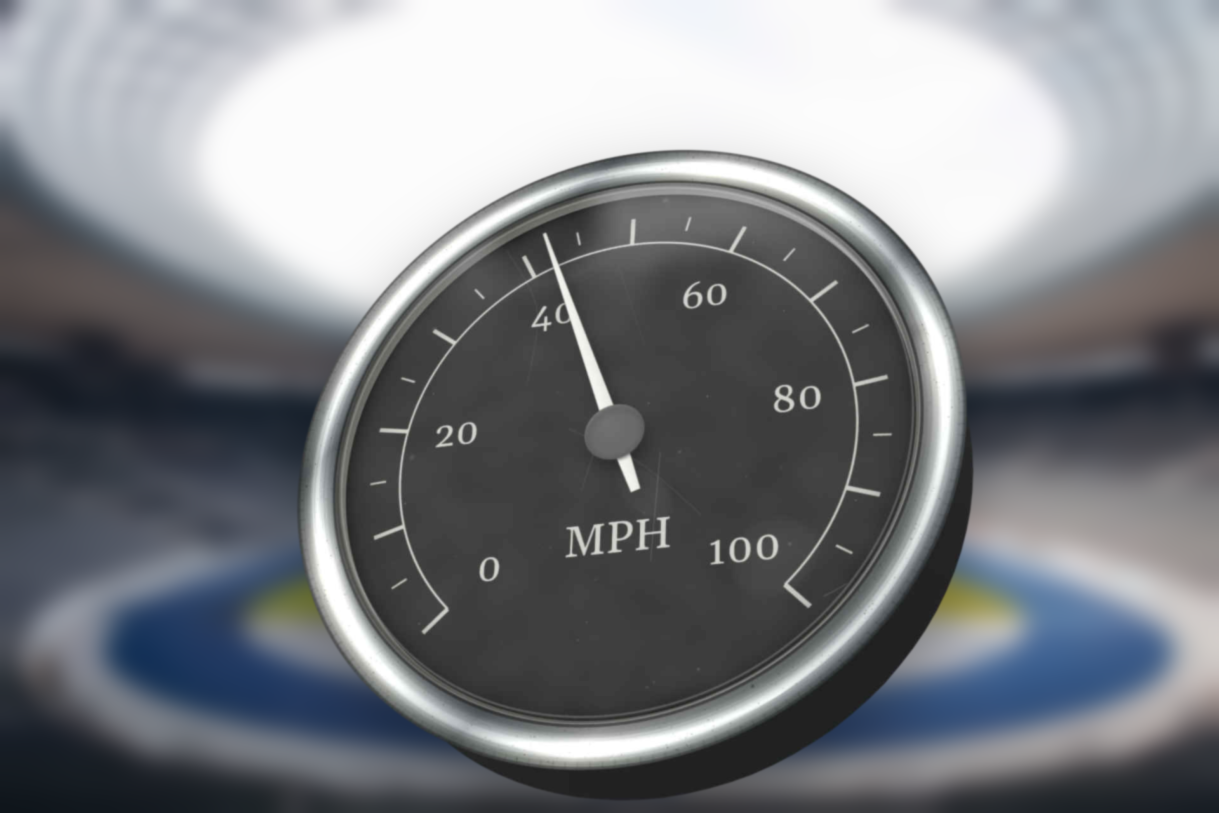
42.5 mph
